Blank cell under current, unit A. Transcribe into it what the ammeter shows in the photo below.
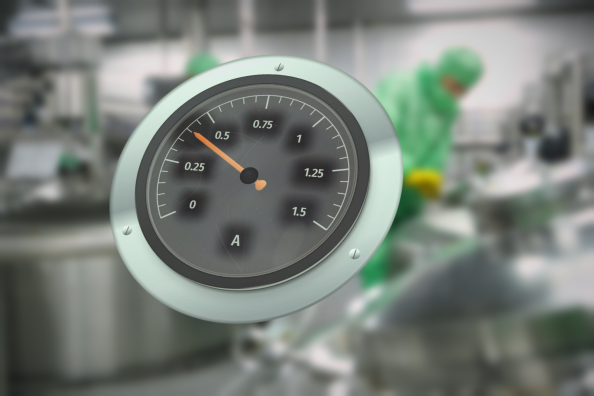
0.4 A
